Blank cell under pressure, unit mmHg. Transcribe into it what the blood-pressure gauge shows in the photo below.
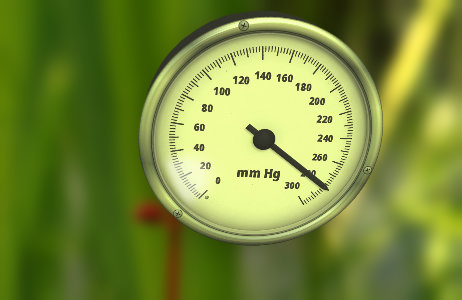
280 mmHg
